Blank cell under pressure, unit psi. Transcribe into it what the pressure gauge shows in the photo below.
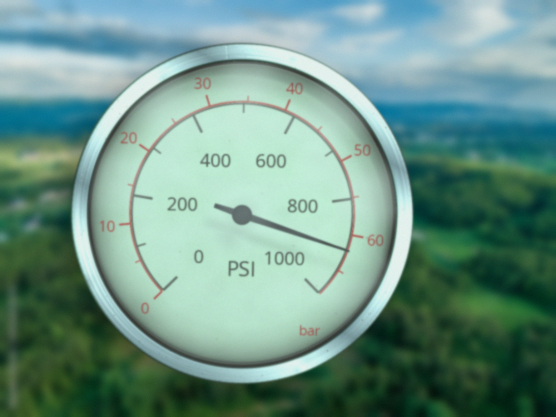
900 psi
